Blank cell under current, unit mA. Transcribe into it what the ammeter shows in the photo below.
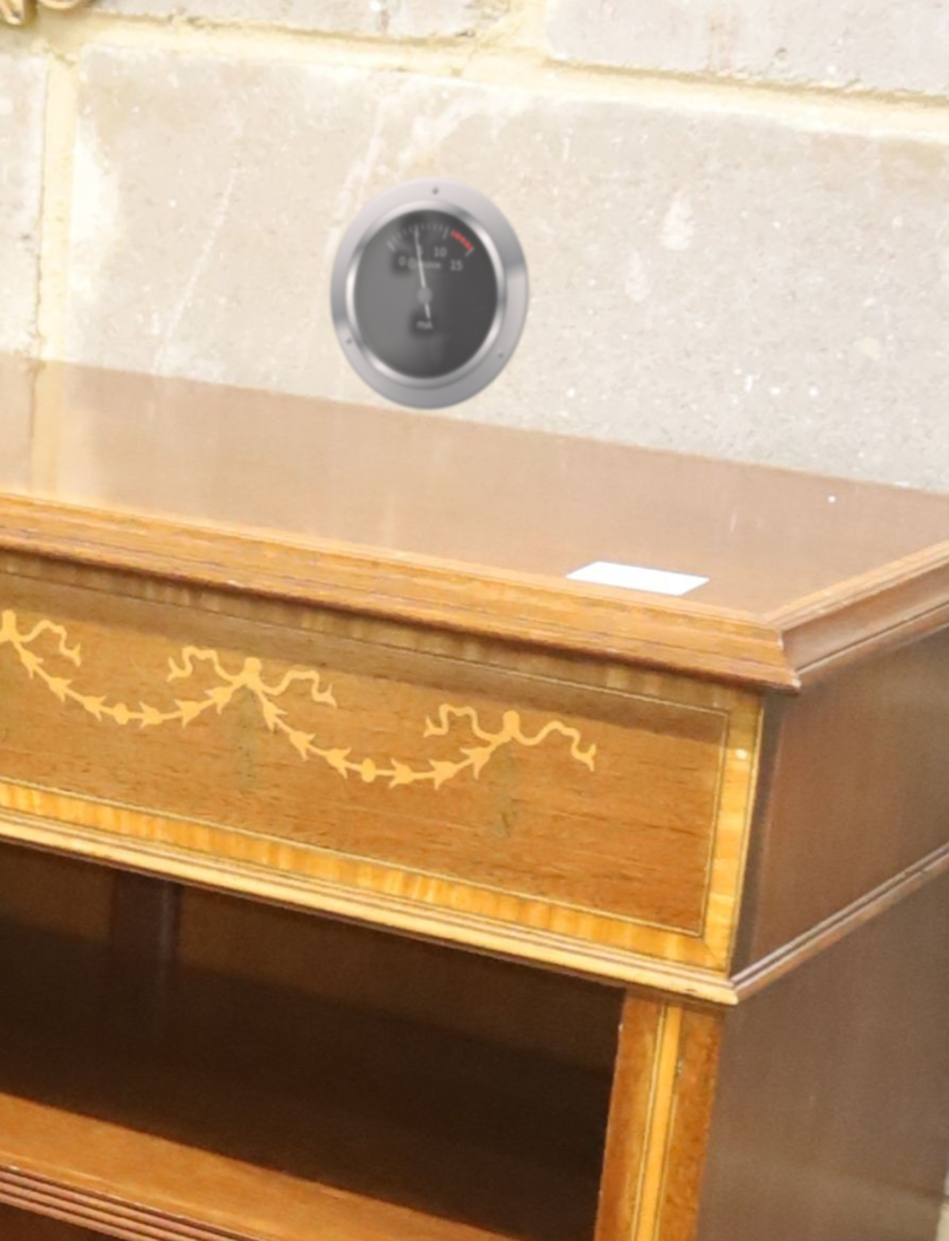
5 mA
